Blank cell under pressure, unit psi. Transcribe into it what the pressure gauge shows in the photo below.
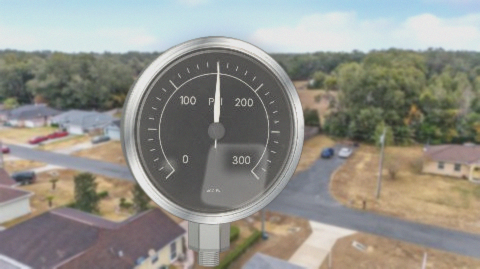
150 psi
